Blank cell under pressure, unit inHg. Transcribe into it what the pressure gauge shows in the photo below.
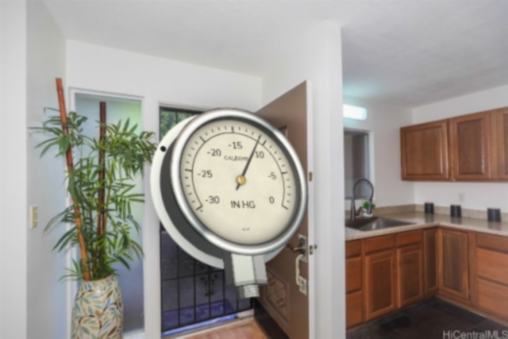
-11 inHg
